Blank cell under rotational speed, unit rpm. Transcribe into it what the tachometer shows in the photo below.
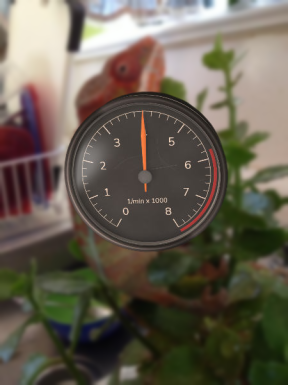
4000 rpm
